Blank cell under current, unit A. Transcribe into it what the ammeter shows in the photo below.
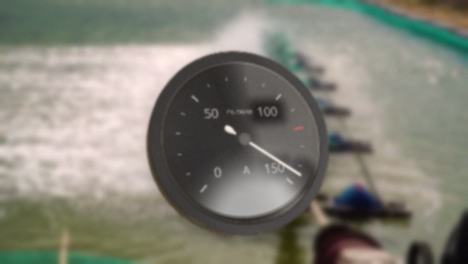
145 A
